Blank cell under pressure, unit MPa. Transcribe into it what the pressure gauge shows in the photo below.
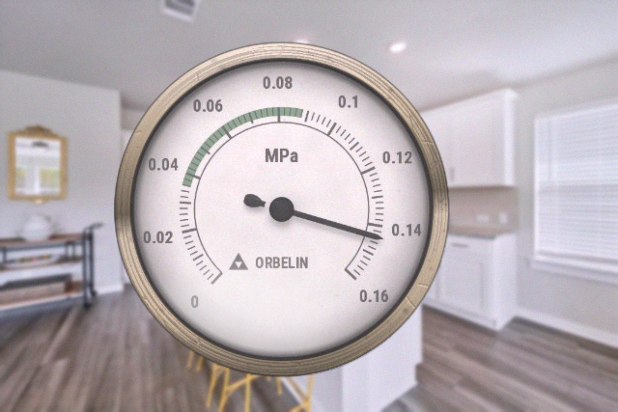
0.144 MPa
